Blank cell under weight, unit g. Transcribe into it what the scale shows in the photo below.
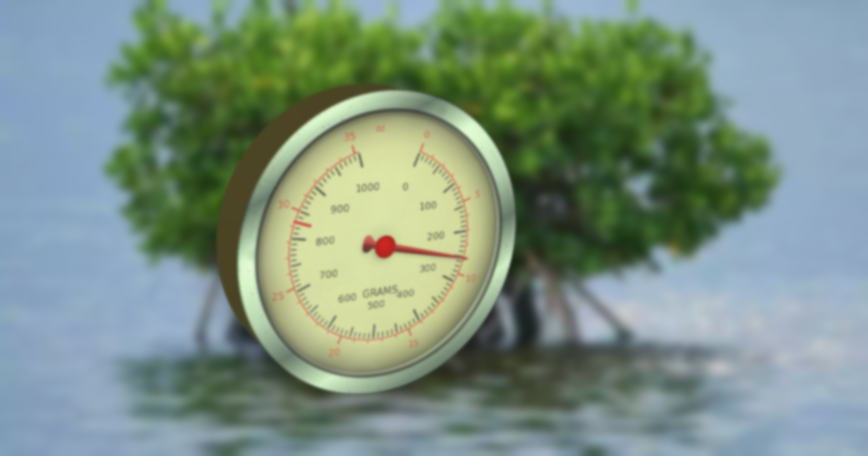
250 g
